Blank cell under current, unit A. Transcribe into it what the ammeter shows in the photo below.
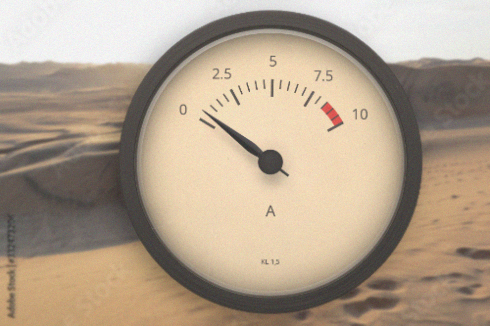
0.5 A
